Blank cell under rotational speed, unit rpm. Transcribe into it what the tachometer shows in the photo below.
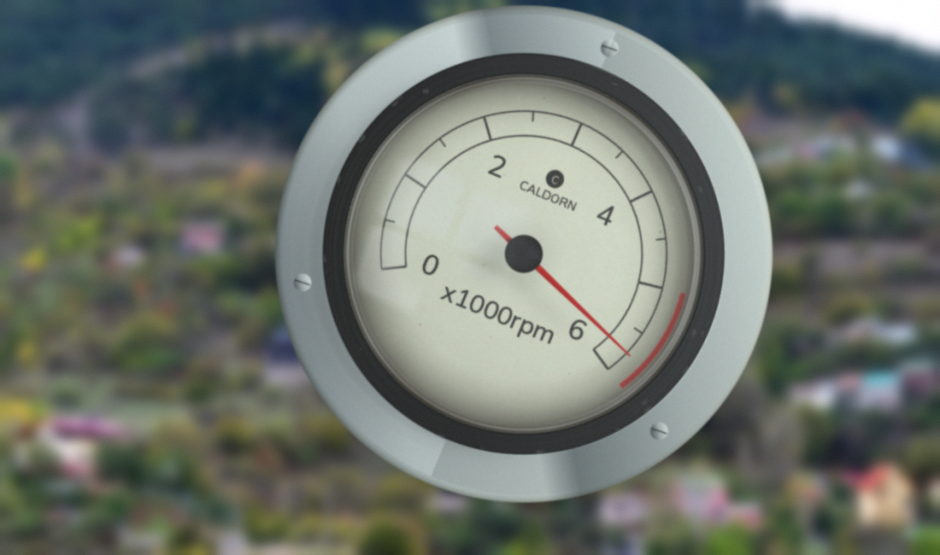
5750 rpm
